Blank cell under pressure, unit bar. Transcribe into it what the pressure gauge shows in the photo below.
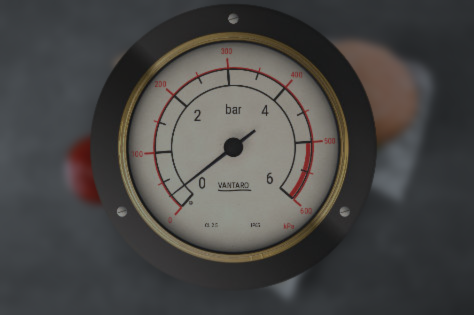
0.25 bar
